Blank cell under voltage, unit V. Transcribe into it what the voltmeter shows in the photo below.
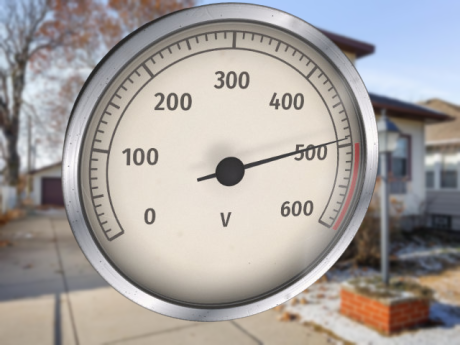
490 V
